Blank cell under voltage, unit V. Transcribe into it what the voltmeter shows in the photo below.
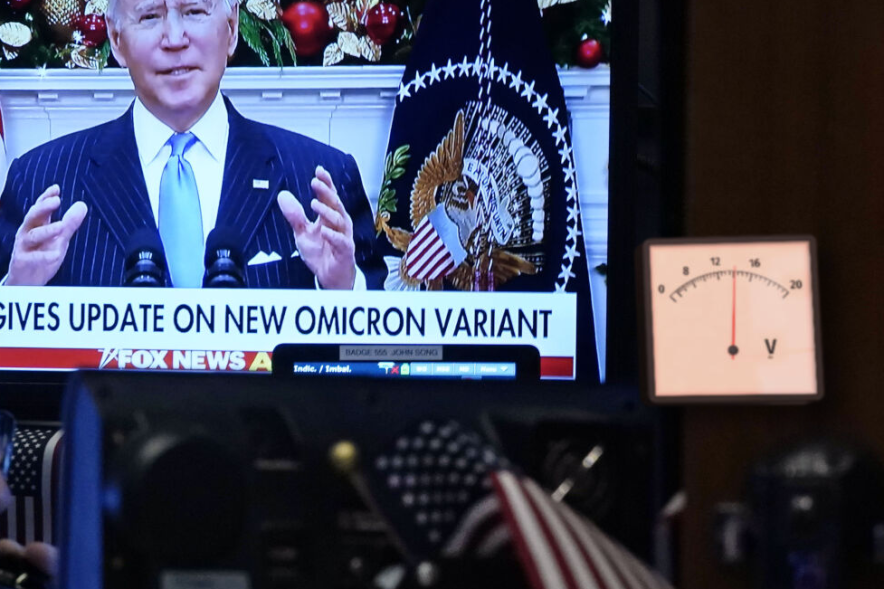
14 V
